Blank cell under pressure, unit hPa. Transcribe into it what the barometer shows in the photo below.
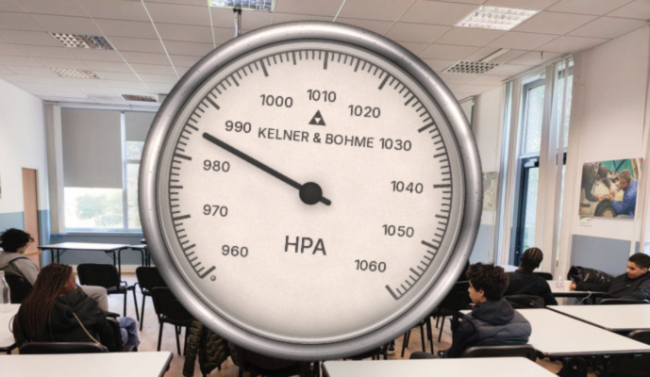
985 hPa
